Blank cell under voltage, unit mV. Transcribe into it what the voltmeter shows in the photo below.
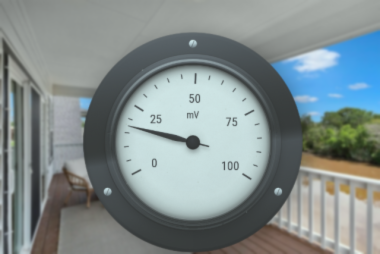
17.5 mV
